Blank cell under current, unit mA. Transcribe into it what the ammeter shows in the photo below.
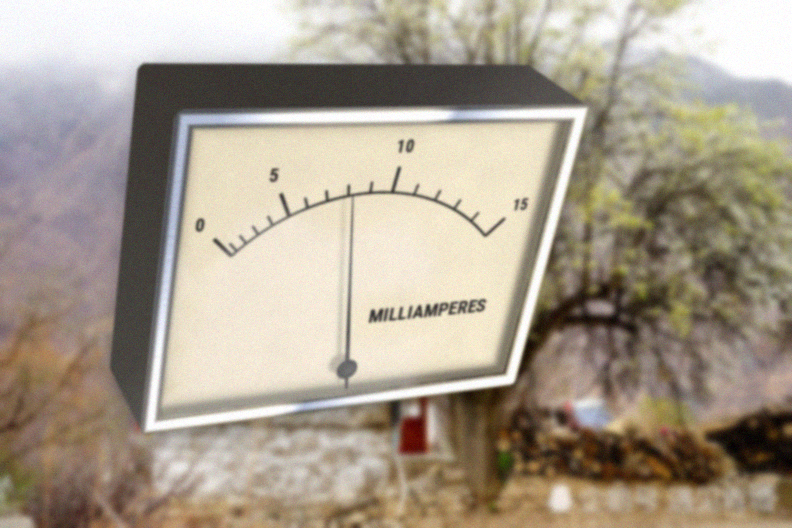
8 mA
